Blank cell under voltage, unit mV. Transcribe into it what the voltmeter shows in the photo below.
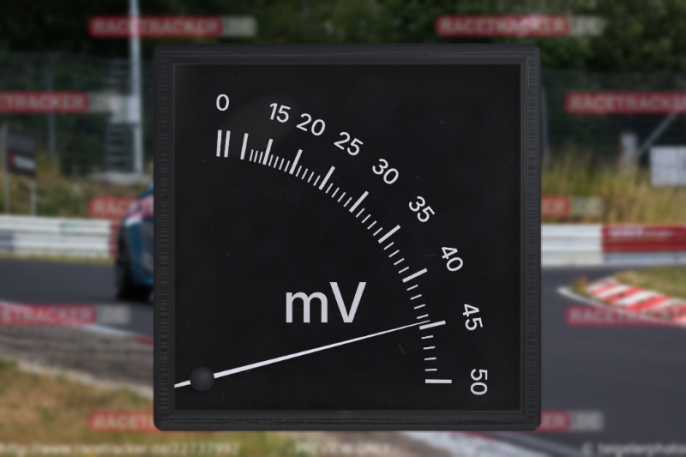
44.5 mV
